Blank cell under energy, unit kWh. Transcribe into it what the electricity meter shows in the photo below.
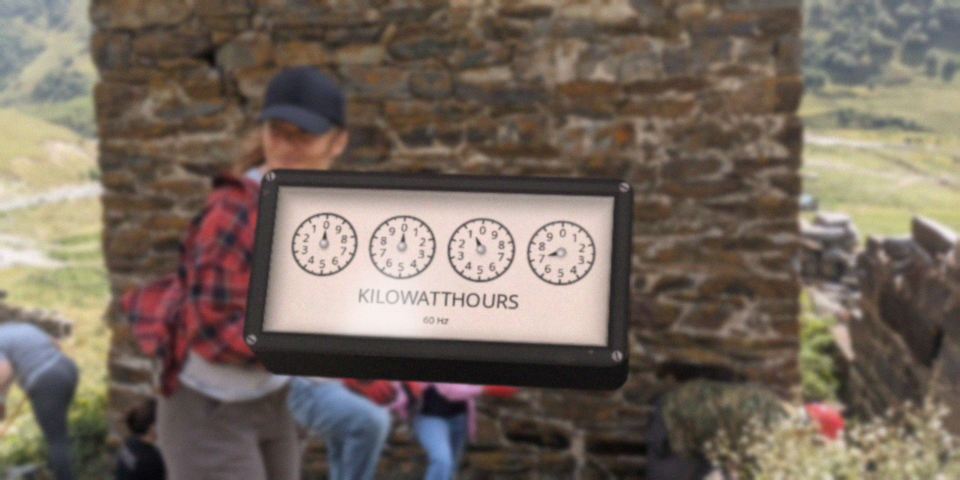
7 kWh
